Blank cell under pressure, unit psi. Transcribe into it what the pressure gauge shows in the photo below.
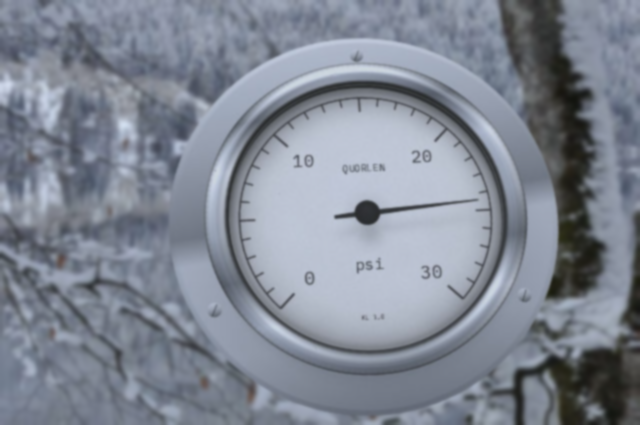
24.5 psi
